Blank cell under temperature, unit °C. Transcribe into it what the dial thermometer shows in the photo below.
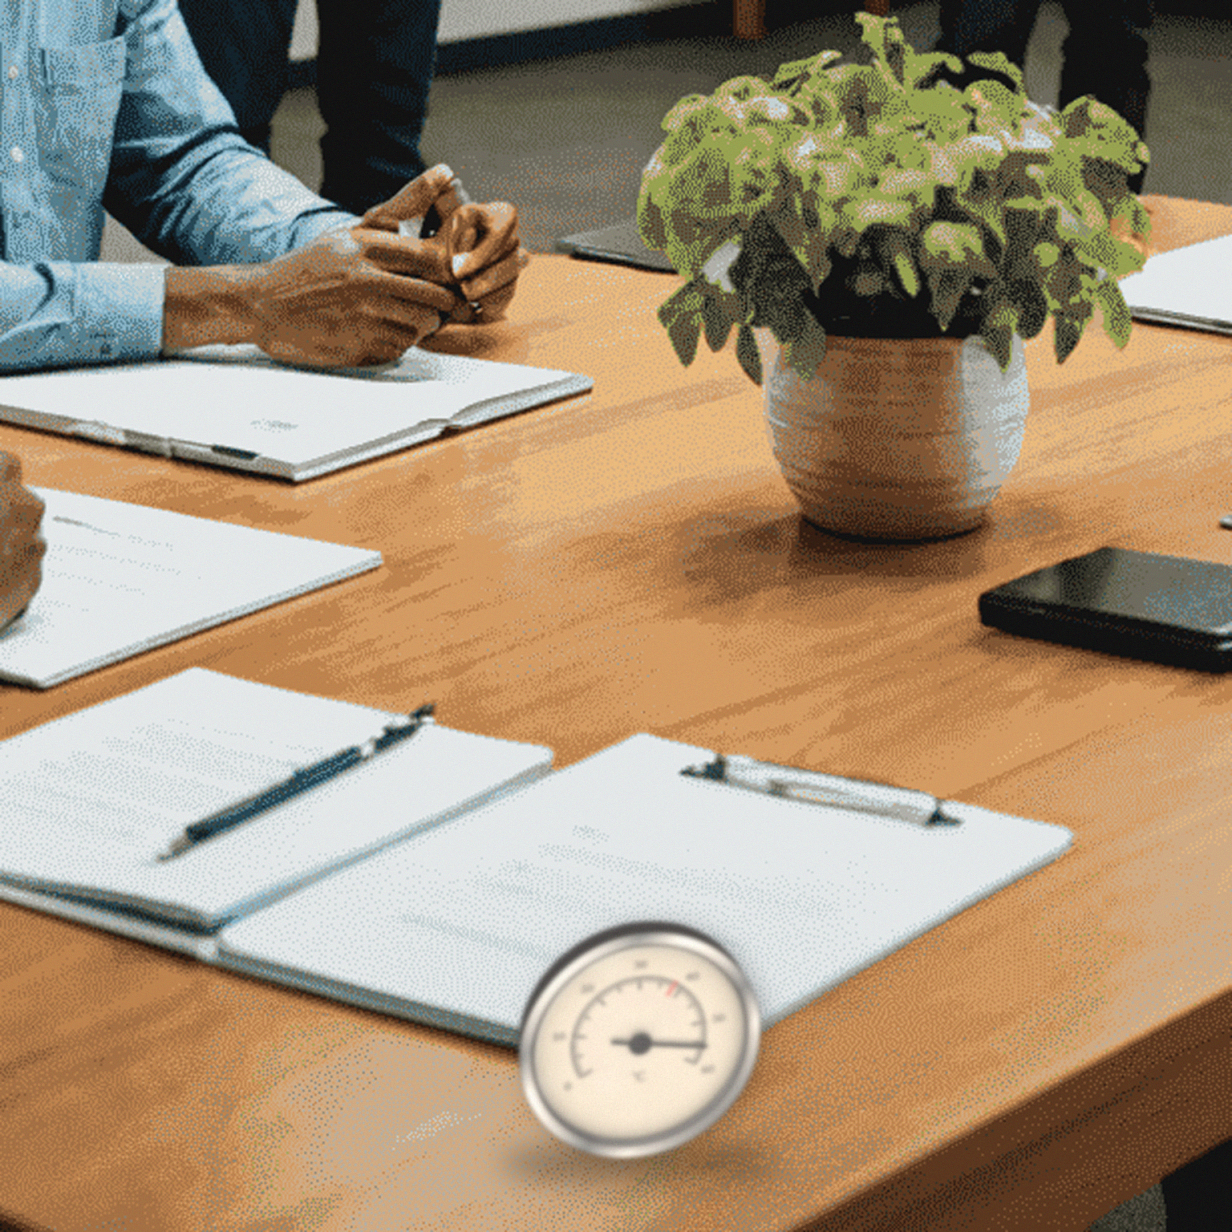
55 °C
